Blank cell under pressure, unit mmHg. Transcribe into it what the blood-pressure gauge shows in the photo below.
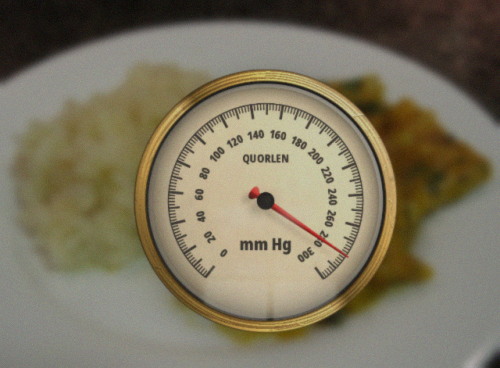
280 mmHg
